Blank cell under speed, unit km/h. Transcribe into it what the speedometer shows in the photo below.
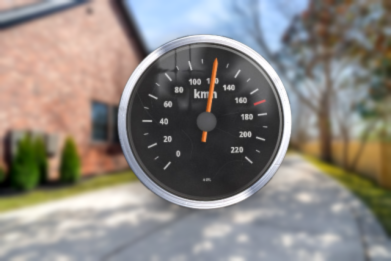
120 km/h
